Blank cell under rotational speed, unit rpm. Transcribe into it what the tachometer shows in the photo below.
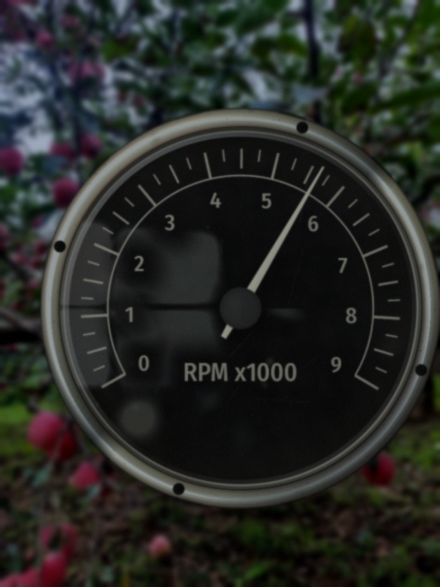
5625 rpm
